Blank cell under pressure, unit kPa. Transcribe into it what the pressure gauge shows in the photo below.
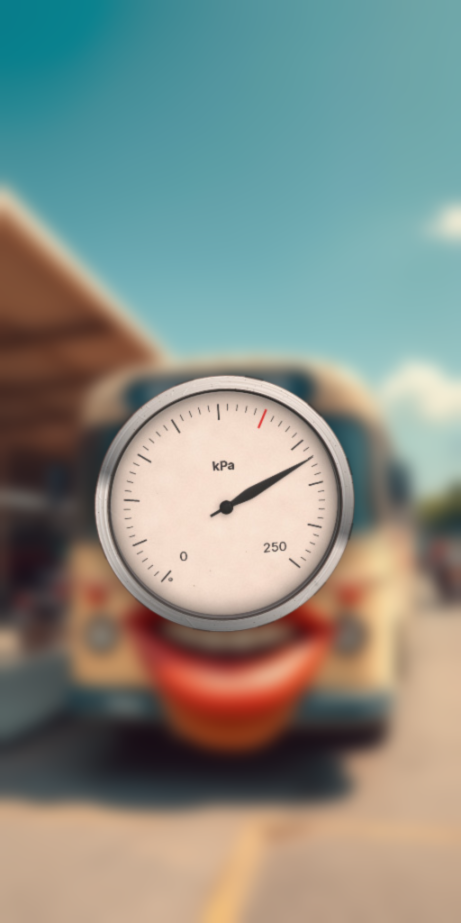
185 kPa
